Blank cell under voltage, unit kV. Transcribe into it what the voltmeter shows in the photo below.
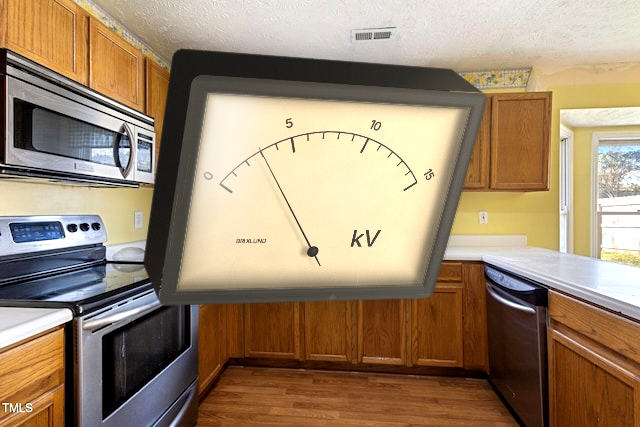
3 kV
